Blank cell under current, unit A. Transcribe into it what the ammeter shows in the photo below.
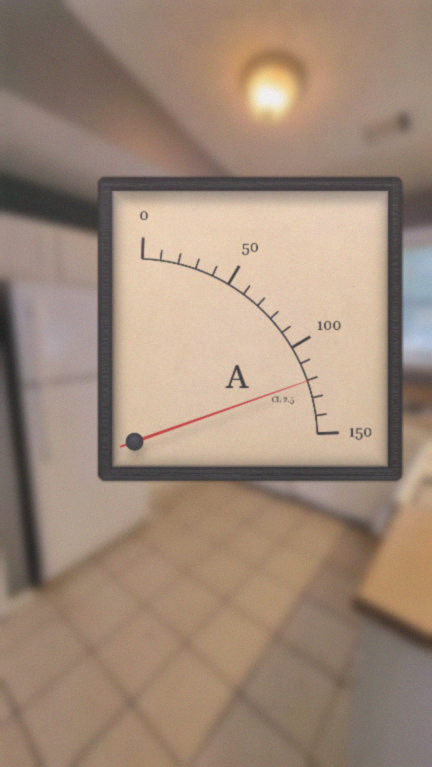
120 A
